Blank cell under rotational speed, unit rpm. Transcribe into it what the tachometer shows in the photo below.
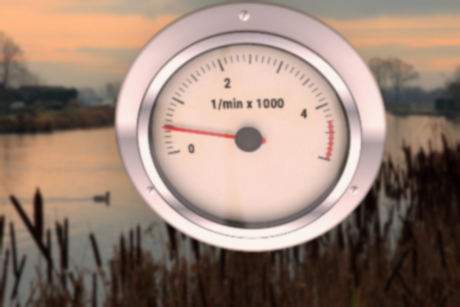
500 rpm
